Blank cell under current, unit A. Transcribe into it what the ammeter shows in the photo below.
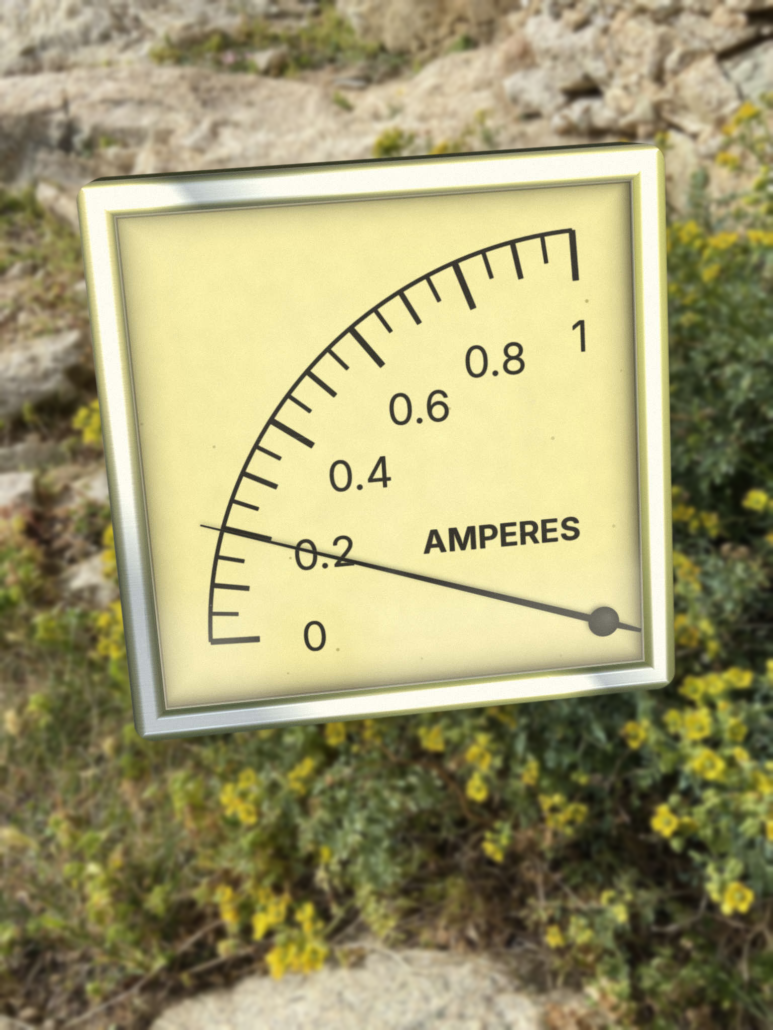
0.2 A
